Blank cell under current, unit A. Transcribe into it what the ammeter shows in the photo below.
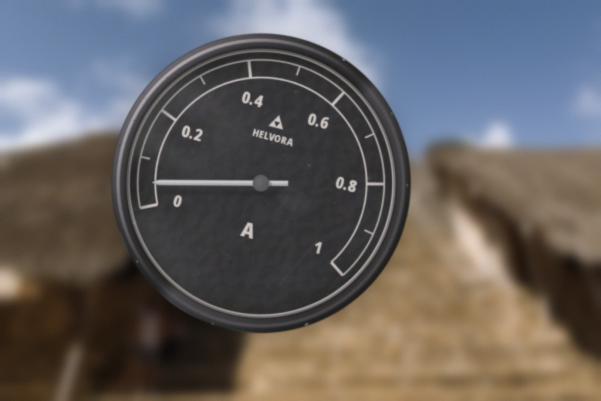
0.05 A
